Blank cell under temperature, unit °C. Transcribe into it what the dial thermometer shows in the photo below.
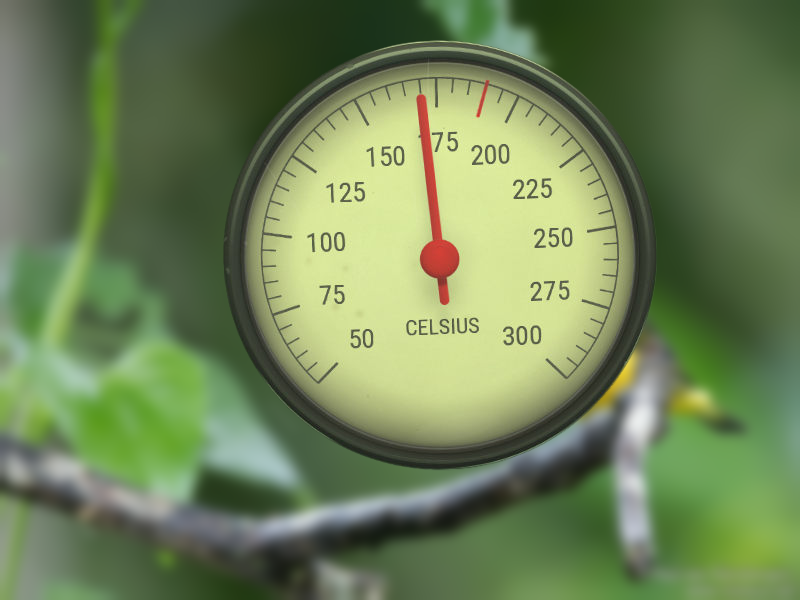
170 °C
